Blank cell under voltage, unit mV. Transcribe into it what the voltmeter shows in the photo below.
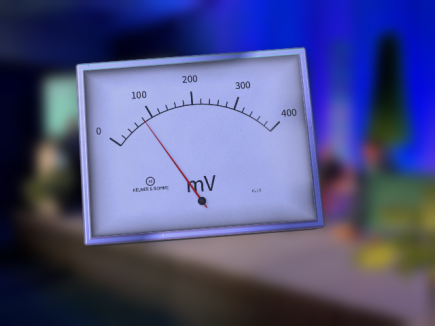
80 mV
